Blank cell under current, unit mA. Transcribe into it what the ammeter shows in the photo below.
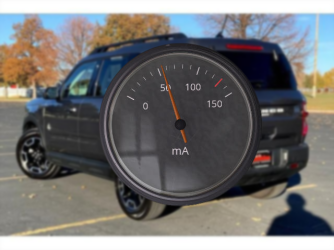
55 mA
